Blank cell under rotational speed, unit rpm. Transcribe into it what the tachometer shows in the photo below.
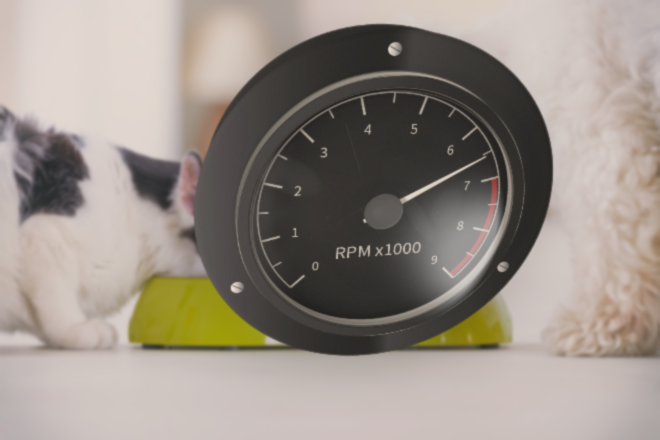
6500 rpm
